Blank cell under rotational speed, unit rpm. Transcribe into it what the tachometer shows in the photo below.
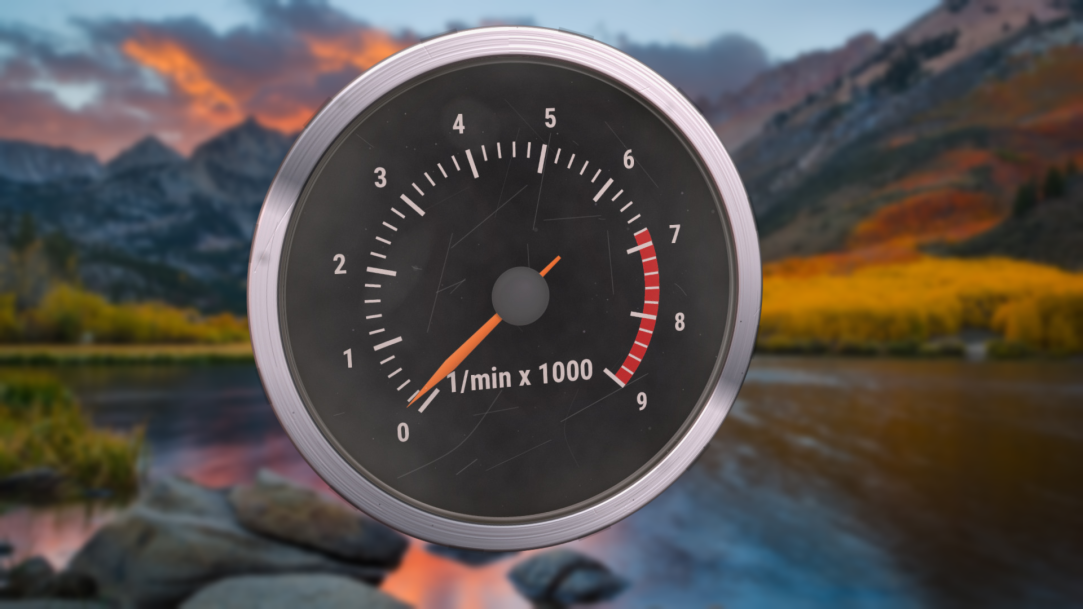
200 rpm
